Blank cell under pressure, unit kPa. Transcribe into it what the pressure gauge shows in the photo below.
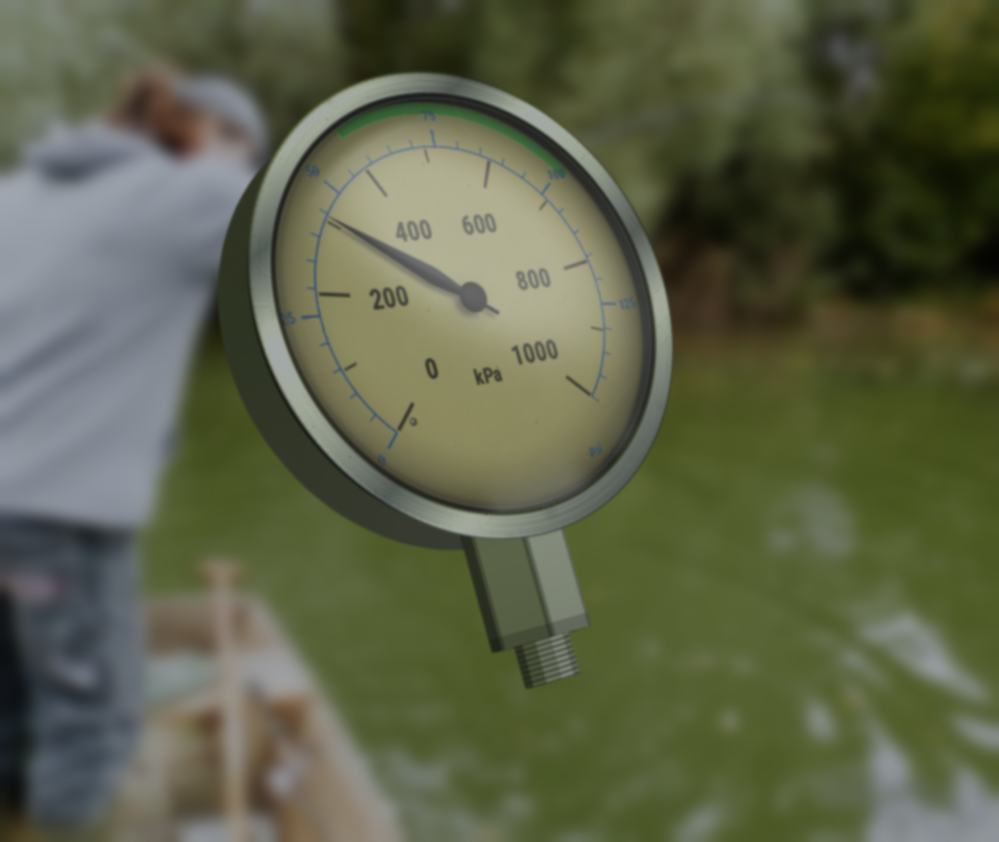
300 kPa
